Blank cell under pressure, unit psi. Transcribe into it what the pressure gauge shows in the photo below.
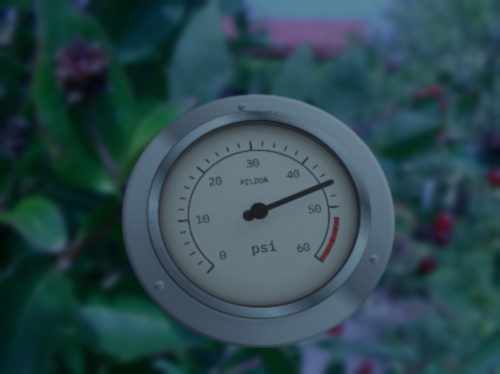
46 psi
